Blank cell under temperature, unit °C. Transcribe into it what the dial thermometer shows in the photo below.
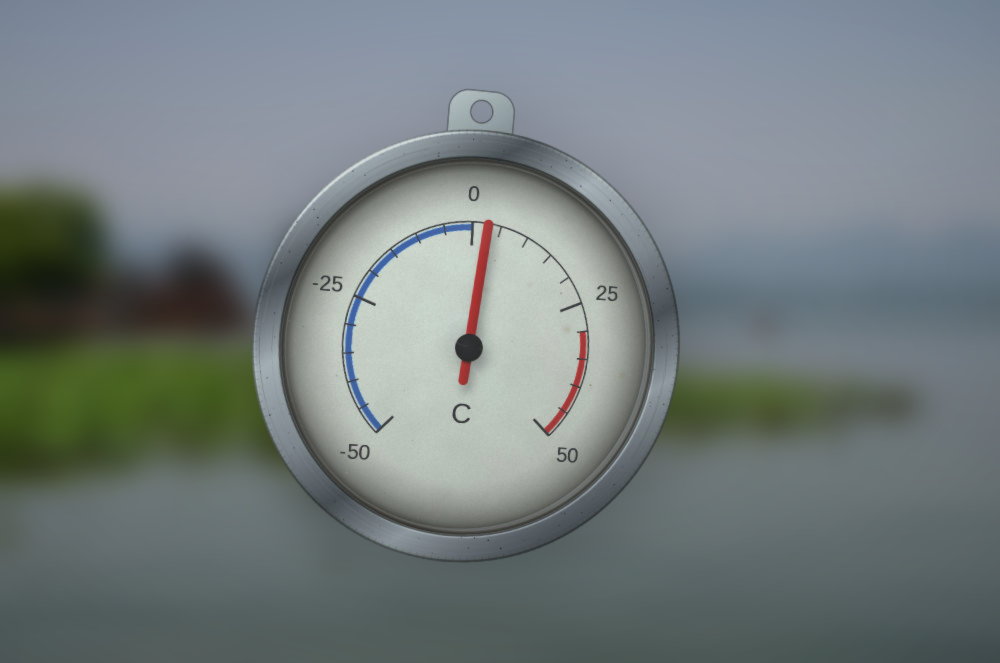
2.5 °C
